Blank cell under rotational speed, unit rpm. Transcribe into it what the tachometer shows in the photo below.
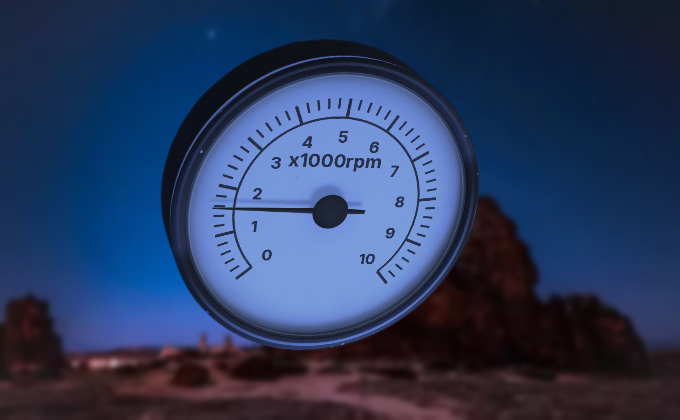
1600 rpm
